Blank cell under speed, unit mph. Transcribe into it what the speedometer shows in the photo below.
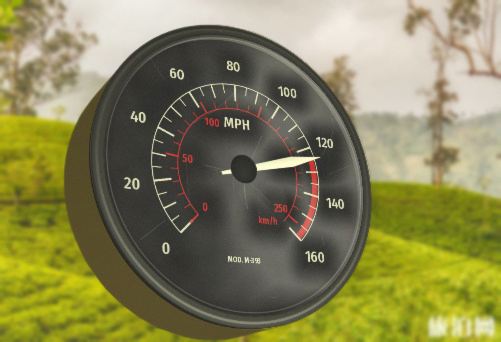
125 mph
